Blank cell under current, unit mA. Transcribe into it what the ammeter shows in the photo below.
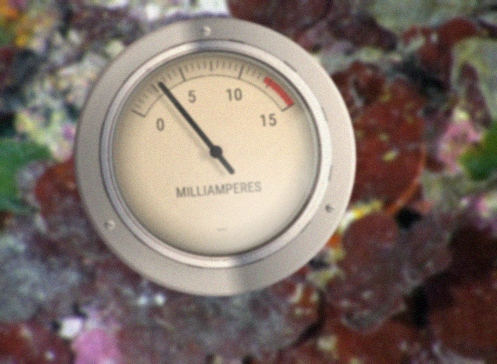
3 mA
